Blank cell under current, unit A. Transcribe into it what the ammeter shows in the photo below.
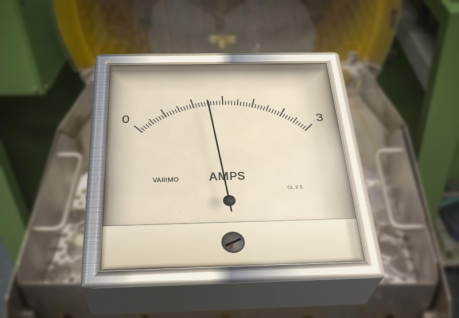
1.25 A
